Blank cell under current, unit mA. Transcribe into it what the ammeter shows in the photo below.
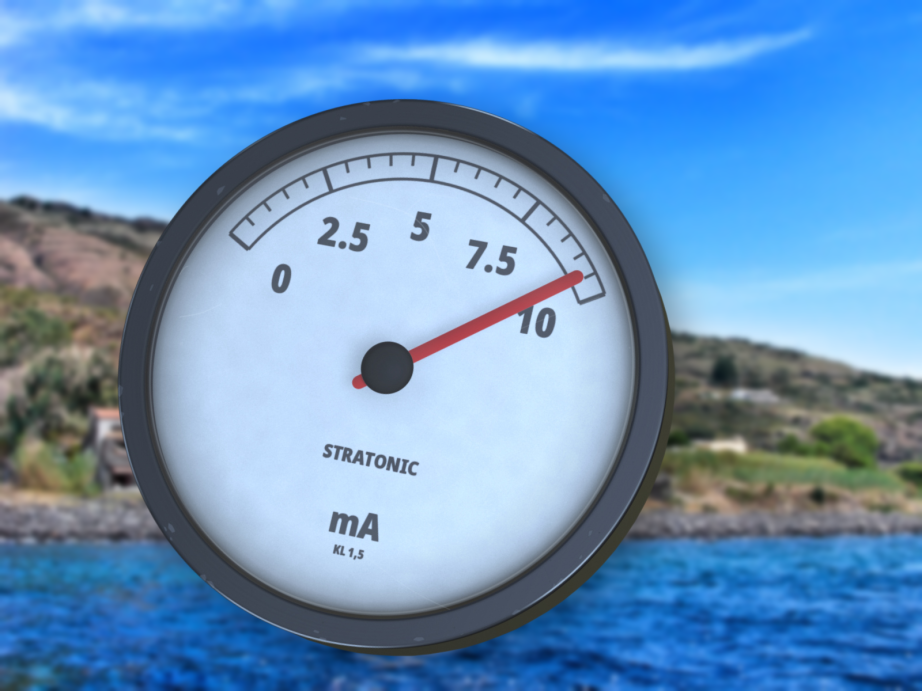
9.5 mA
